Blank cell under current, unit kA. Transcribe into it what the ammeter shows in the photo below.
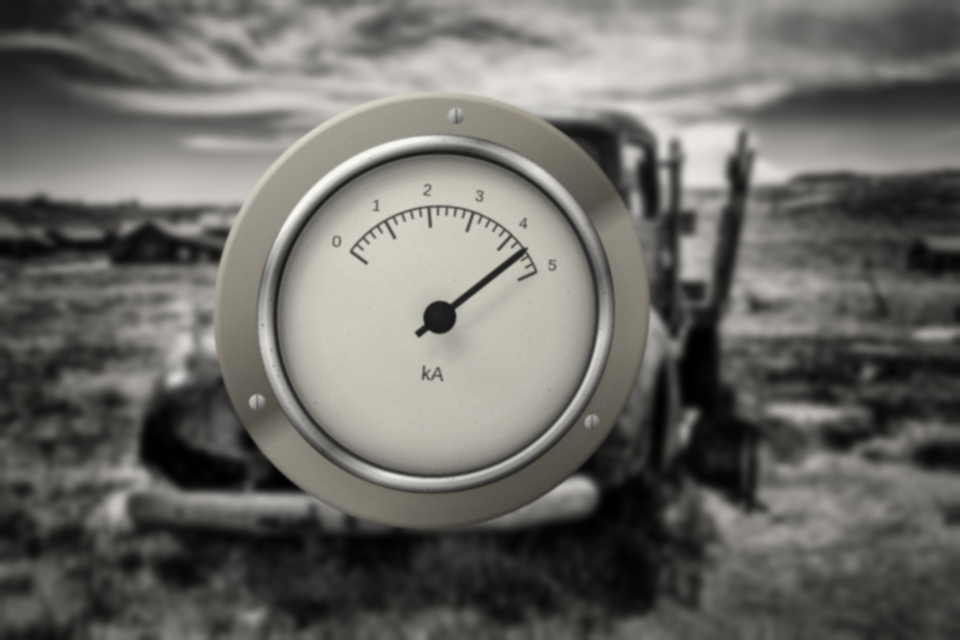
4.4 kA
